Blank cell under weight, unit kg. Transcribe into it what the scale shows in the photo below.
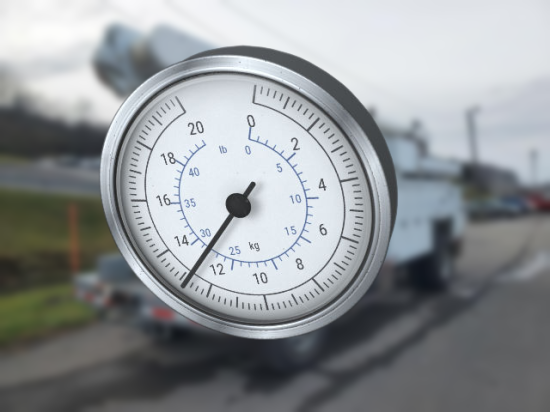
12.8 kg
